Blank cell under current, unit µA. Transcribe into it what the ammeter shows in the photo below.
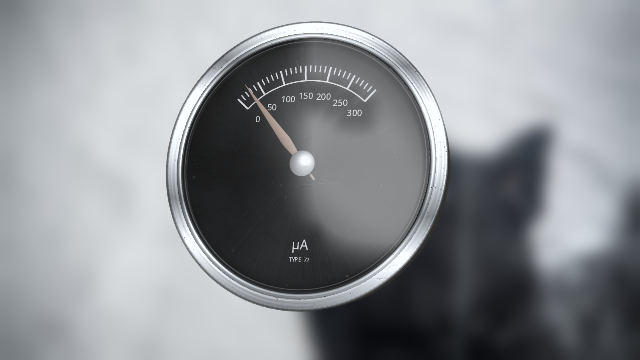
30 µA
